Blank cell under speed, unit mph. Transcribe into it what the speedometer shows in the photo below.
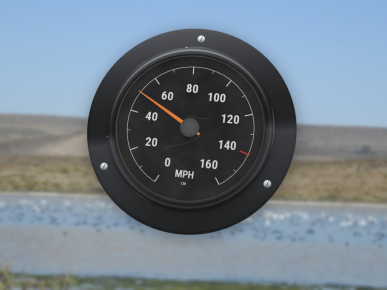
50 mph
